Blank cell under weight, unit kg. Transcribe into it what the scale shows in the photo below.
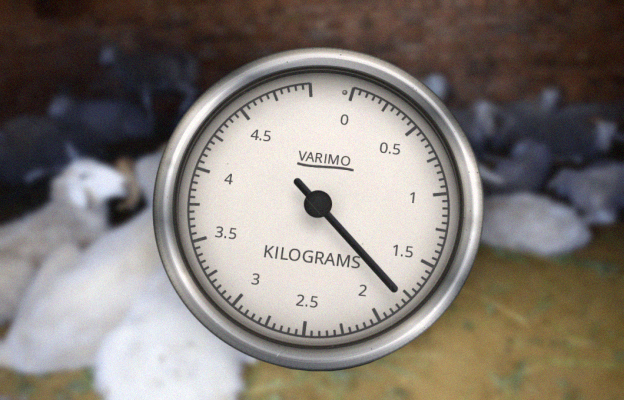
1.8 kg
